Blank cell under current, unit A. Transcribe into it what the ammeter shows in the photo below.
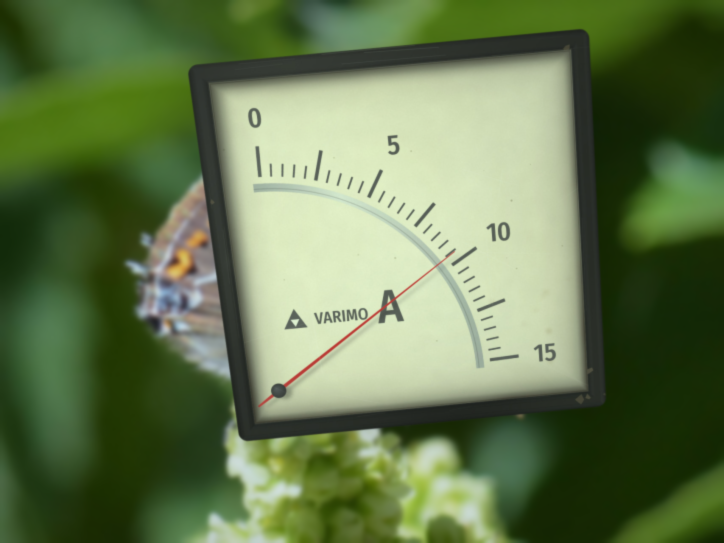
9.5 A
